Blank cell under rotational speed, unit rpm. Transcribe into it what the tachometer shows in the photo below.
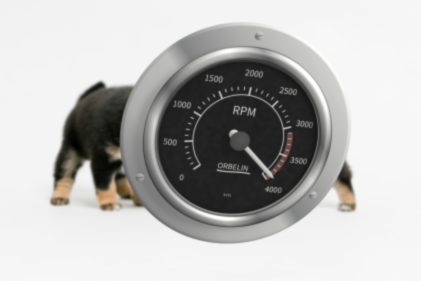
3900 rpm
